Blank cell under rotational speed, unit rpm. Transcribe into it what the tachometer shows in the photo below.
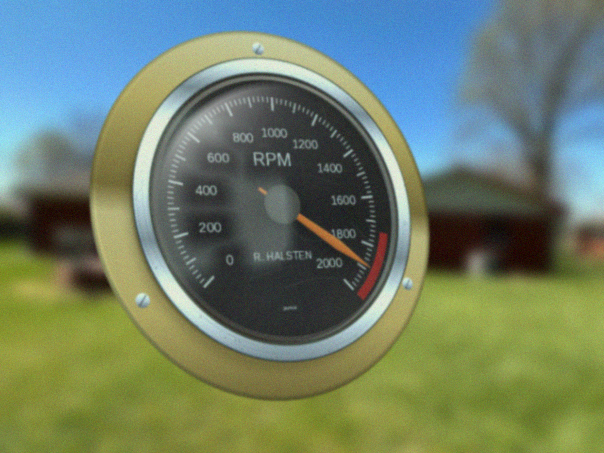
1900 rpm
